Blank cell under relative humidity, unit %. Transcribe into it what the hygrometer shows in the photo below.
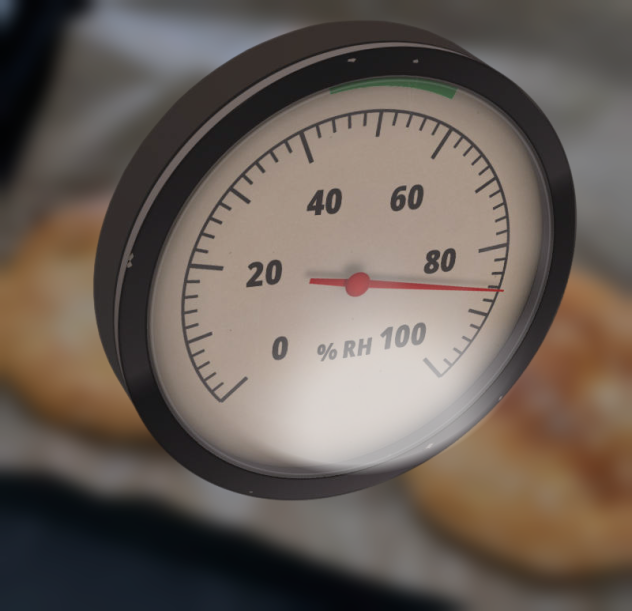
86 %
